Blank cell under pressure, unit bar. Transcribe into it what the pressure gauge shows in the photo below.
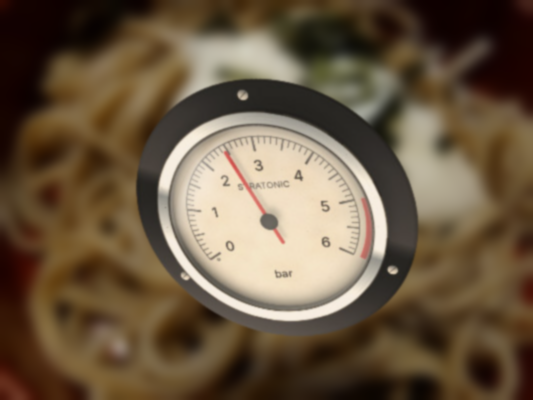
2.5 bar
